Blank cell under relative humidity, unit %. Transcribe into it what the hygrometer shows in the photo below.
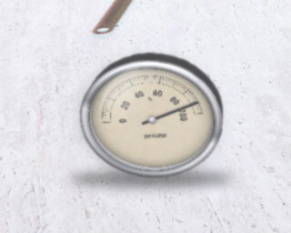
90 %
